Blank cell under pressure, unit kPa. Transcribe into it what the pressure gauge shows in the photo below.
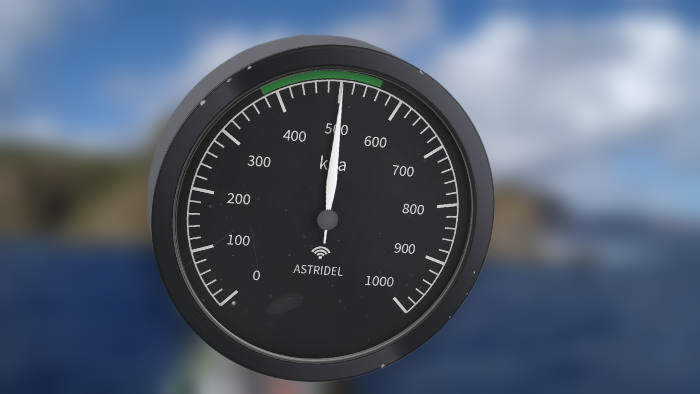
500 kPa
